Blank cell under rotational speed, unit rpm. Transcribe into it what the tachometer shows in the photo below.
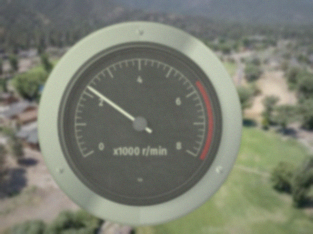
2200 rpm
